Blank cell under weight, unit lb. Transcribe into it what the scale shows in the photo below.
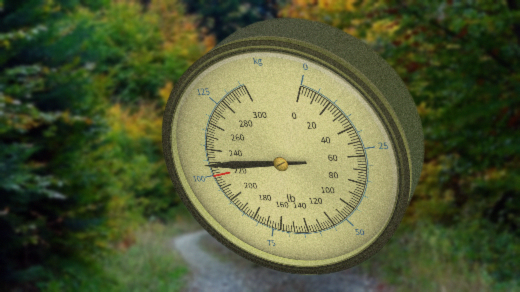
230 lb
